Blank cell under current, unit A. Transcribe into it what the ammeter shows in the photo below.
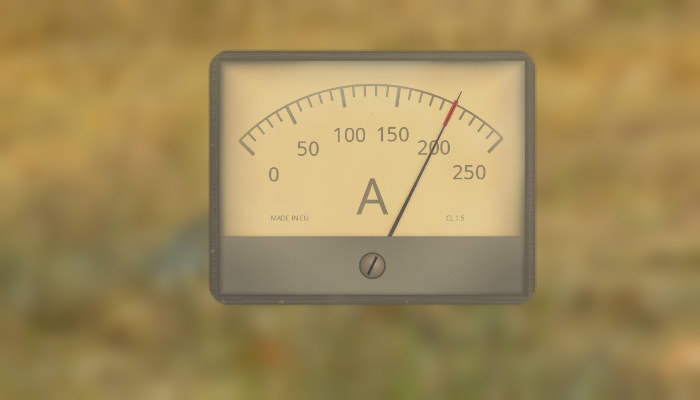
200 A
